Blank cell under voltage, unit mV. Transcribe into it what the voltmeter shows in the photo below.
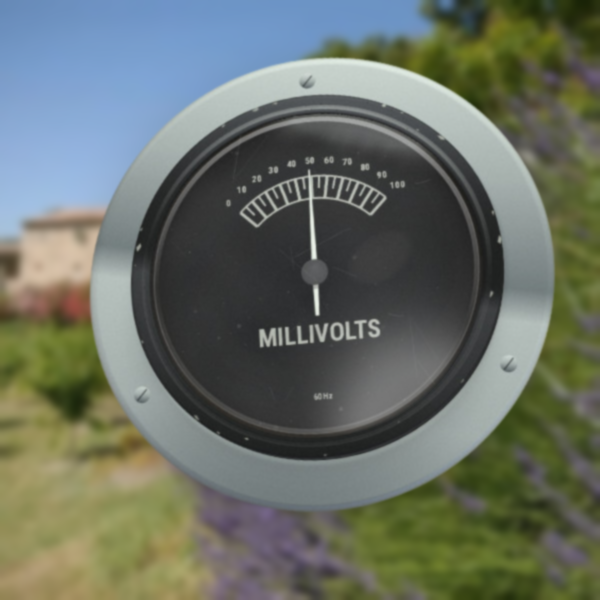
50 mV
